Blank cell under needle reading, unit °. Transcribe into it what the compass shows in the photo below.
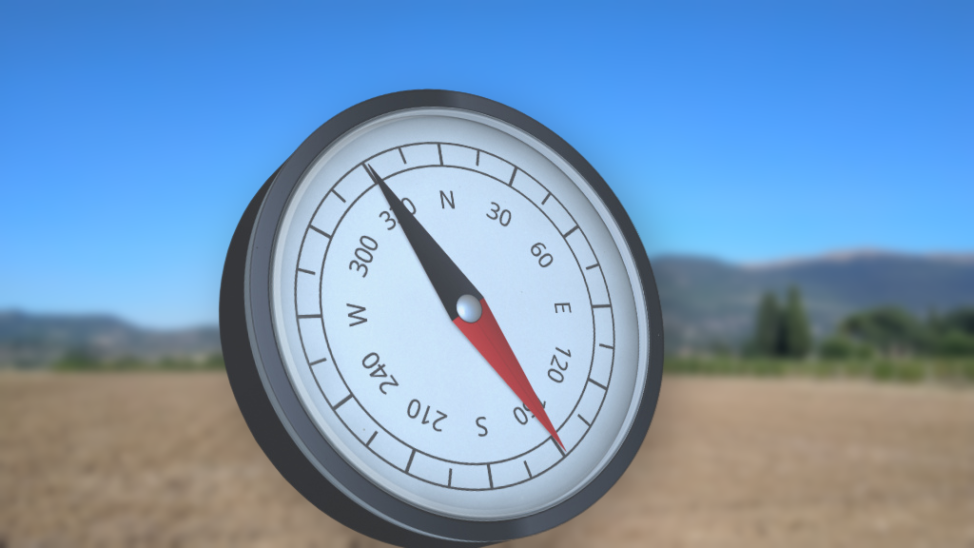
150 °
